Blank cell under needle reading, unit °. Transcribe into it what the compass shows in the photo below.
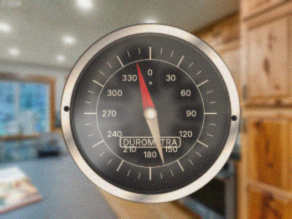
345 °
